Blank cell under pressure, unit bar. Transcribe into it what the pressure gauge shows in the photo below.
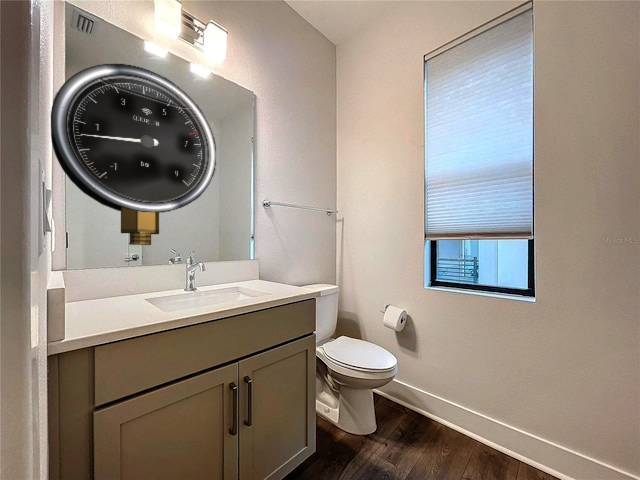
0.5 bar
